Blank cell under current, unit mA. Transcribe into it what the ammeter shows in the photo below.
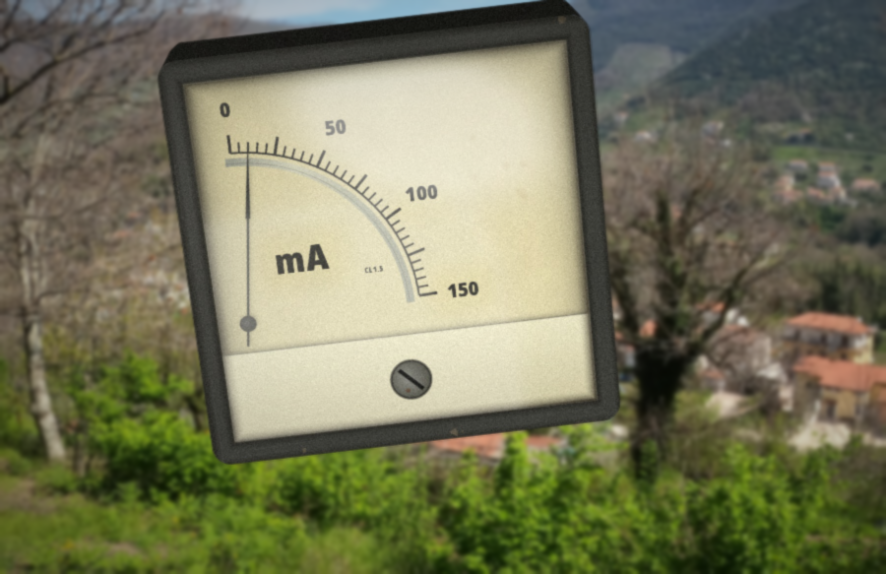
10 mA
